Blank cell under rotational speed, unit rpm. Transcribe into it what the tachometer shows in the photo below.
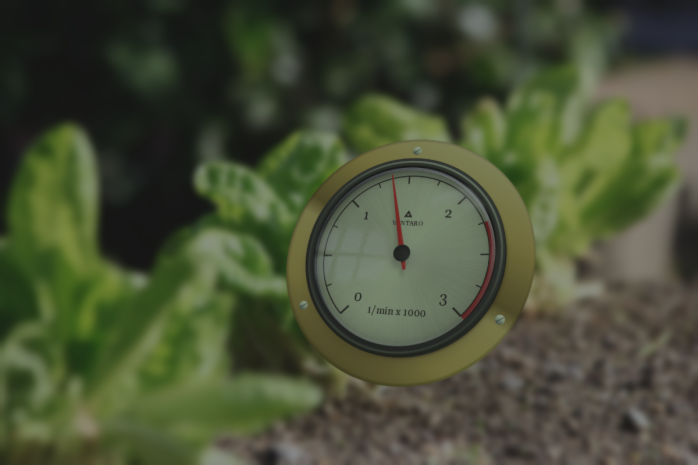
1375 rpm
